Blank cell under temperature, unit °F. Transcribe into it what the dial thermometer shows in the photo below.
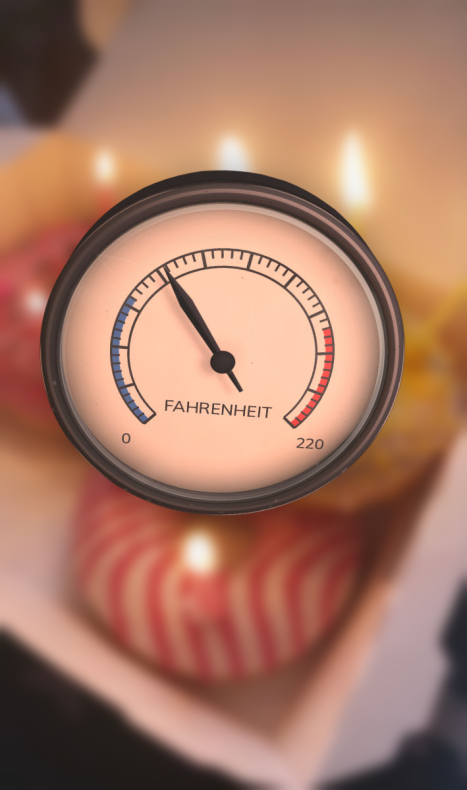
84 °F
